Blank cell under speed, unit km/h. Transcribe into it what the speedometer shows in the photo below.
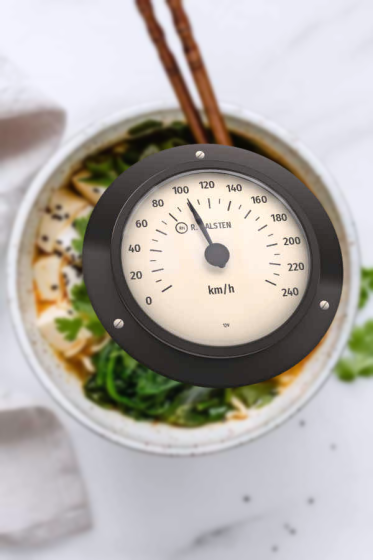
100 km/h
